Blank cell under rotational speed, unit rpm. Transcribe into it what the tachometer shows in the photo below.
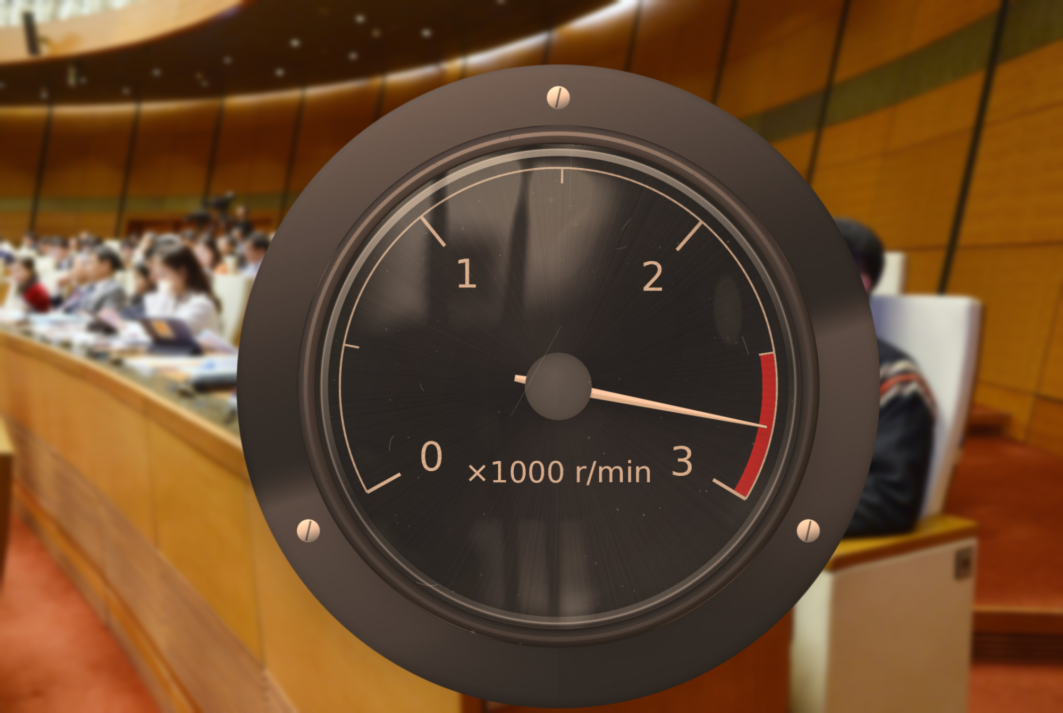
2750 rpm
